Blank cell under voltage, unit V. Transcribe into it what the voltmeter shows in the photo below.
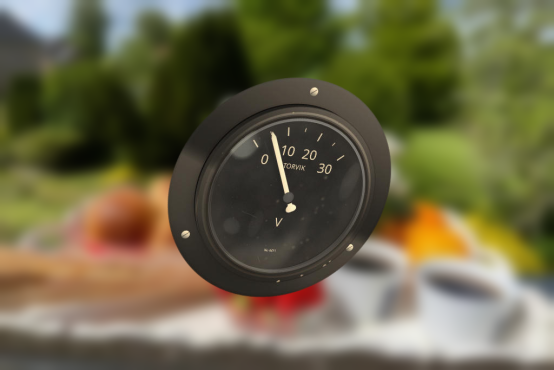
5 V
